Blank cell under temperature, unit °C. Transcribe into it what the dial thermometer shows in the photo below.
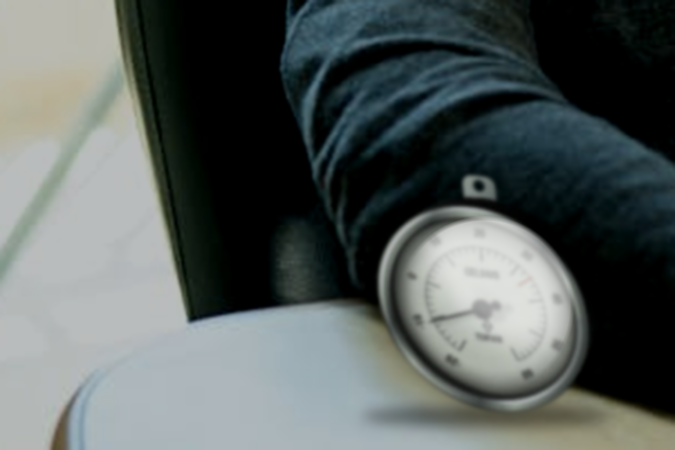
-10 °C
